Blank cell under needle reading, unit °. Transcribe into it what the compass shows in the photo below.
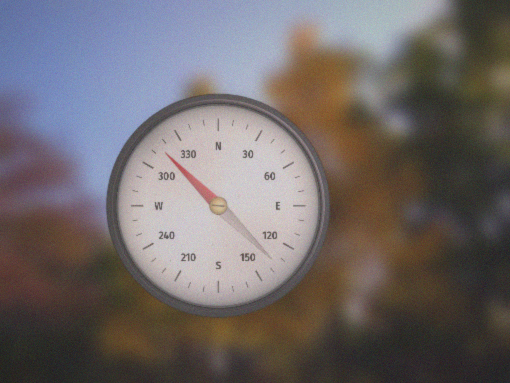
315 °
